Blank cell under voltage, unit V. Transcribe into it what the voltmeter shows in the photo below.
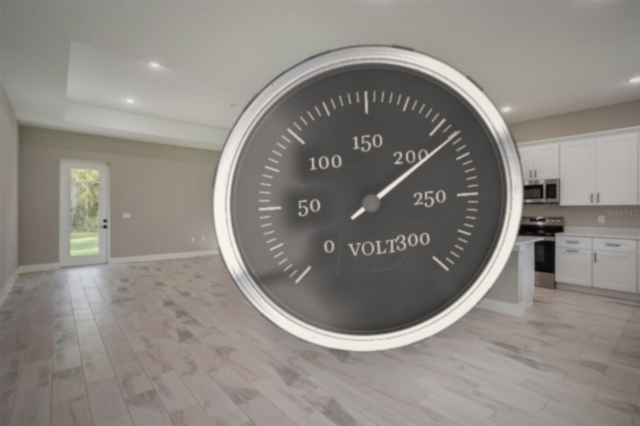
210 V
